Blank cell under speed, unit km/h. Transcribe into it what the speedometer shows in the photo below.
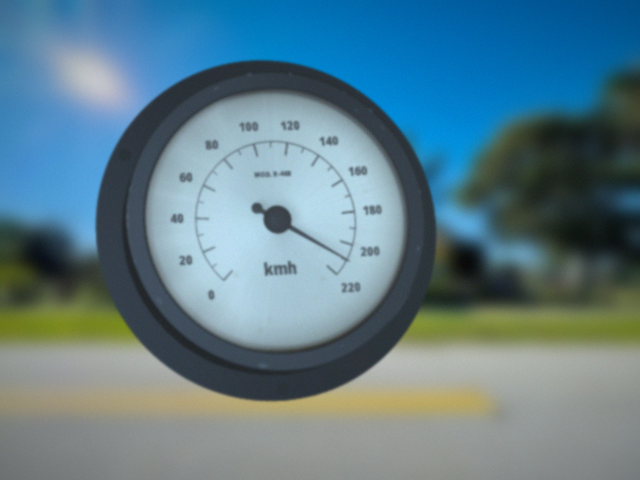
210 km/h
